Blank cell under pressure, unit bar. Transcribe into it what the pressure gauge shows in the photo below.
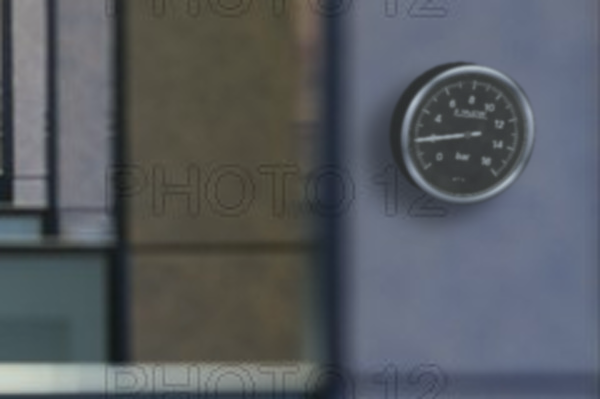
2 bar
